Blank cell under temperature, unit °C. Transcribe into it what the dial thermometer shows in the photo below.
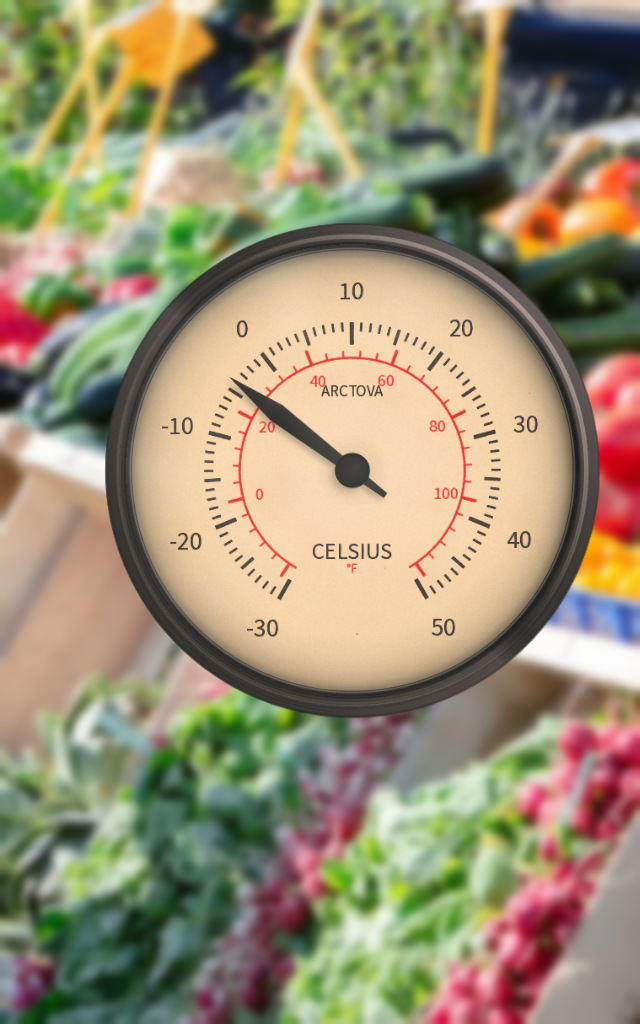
-4 °C
